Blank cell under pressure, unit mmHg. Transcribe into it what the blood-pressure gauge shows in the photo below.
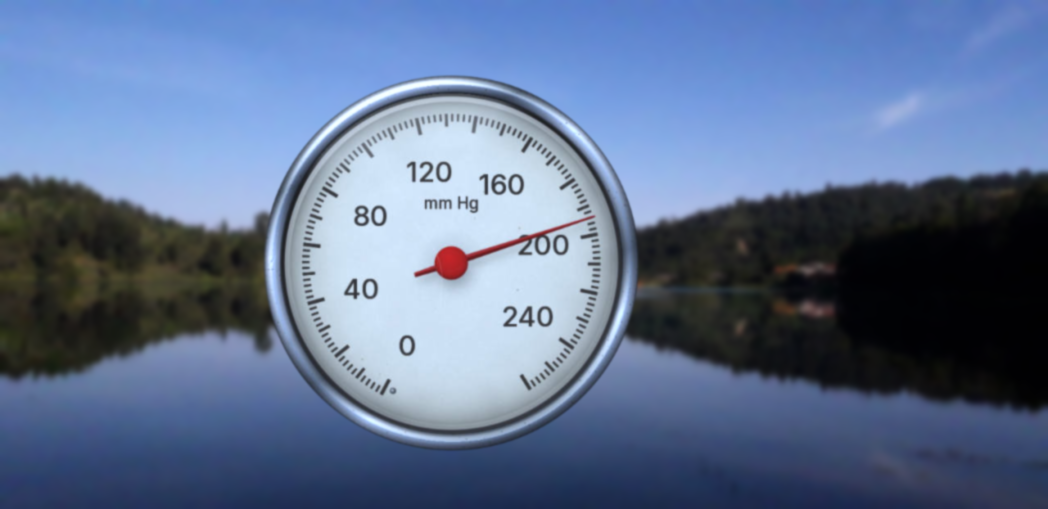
194 mmHg
